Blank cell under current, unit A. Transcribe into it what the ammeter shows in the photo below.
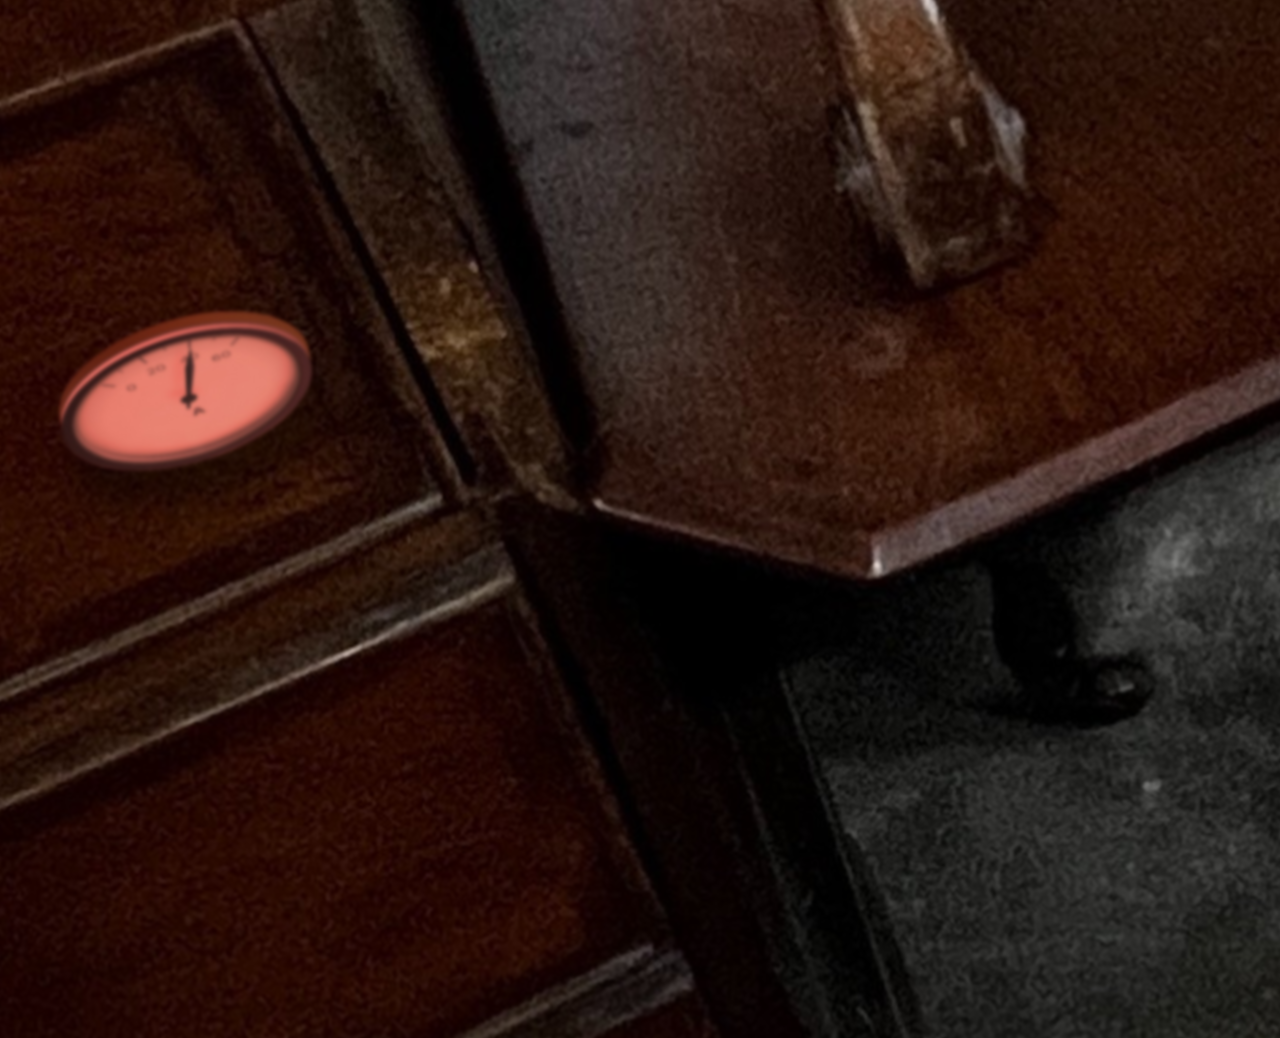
40 A
